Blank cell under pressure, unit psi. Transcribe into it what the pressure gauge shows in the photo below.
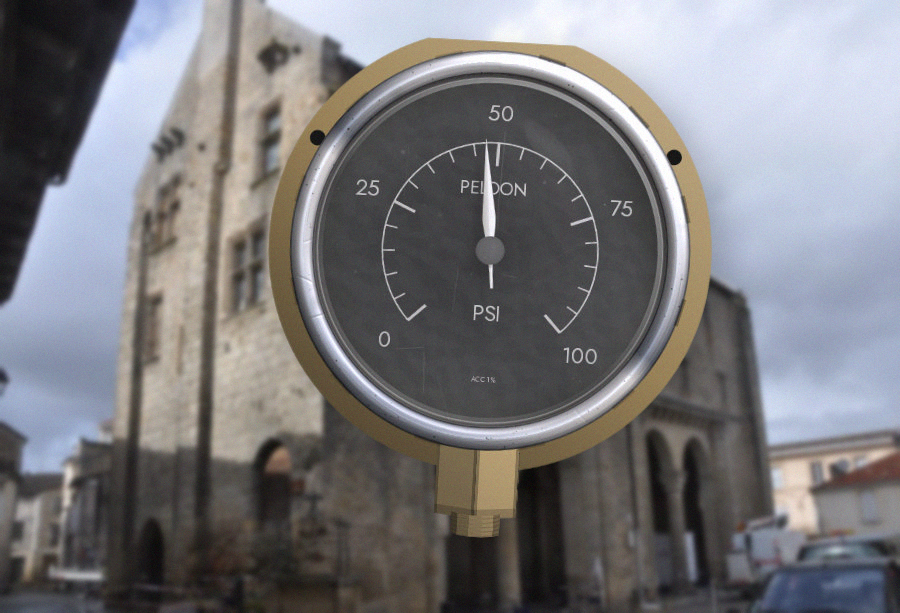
47.5 psi
